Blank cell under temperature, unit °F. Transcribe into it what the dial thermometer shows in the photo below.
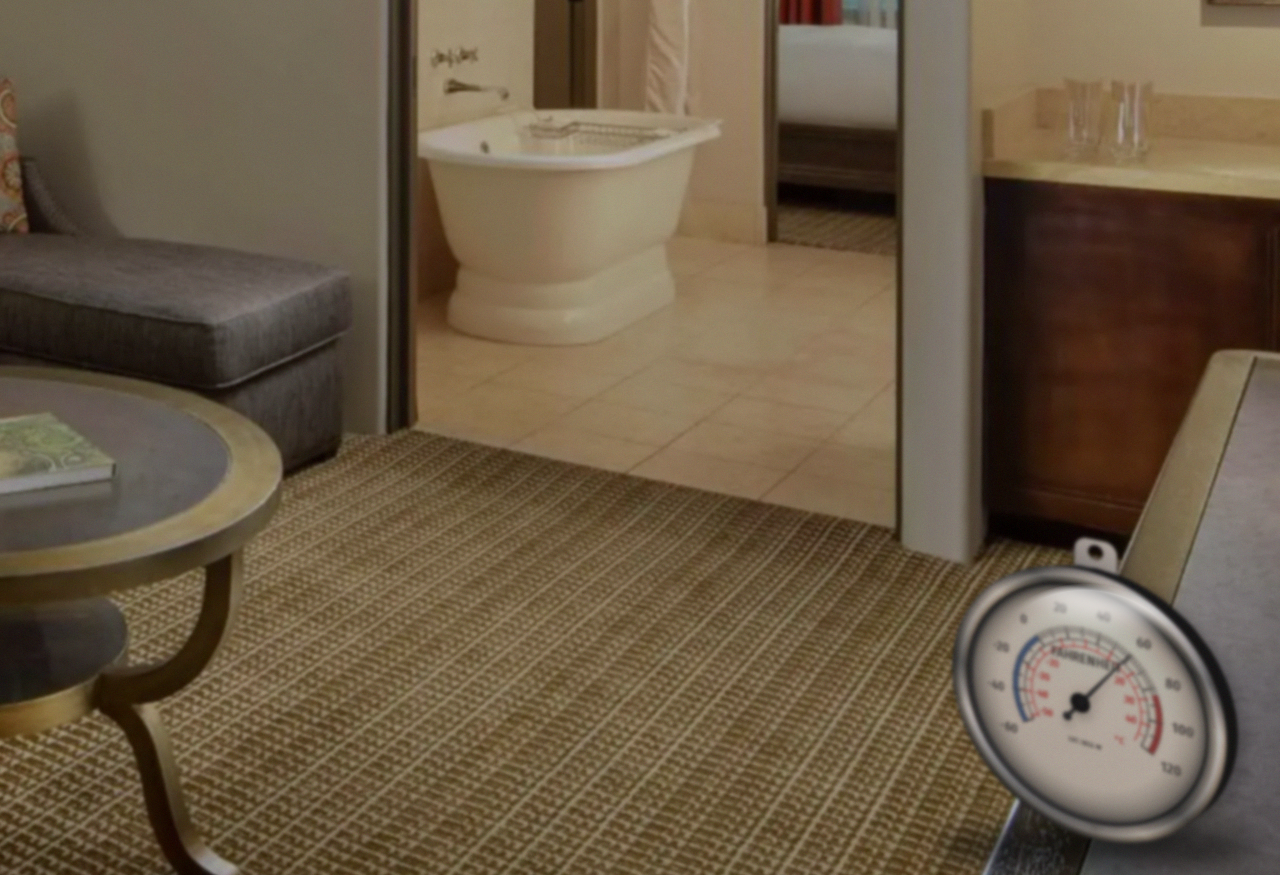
60 °F
